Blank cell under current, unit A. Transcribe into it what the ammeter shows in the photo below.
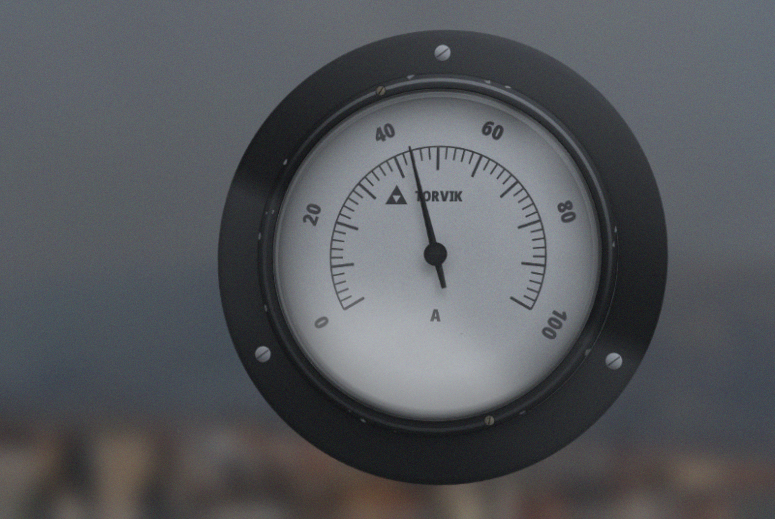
44 A
